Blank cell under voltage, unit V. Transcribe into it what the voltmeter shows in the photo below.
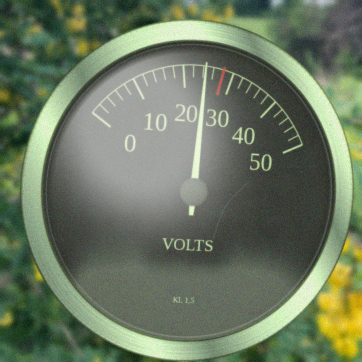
24 V
